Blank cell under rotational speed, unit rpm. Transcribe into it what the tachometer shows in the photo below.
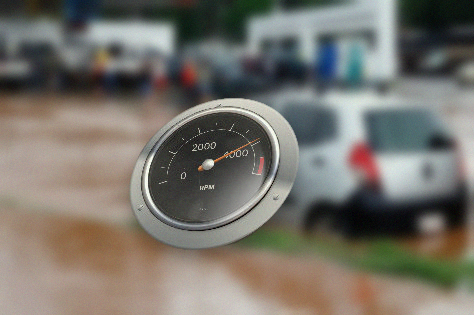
4000 rpm
